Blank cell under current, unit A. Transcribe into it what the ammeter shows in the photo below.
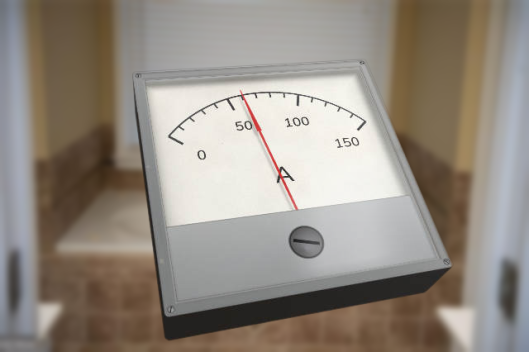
60 A
